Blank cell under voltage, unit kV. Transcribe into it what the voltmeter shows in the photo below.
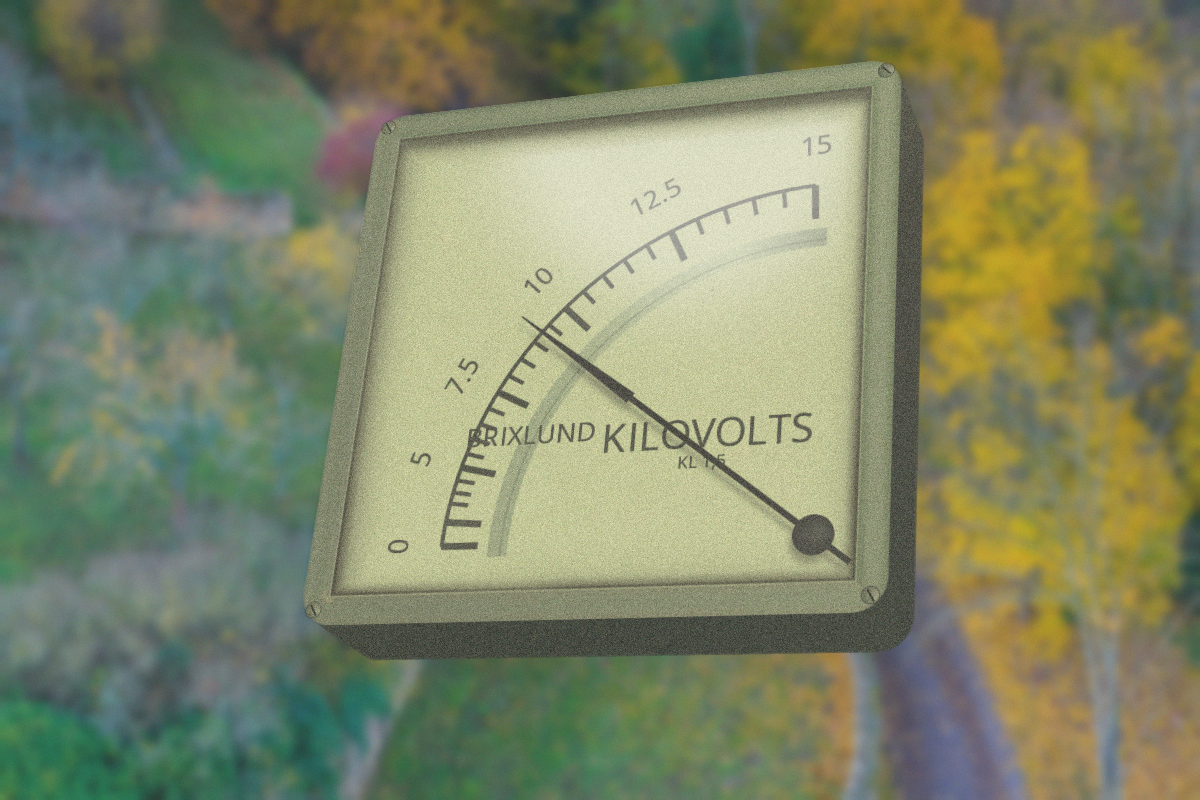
9.25 kV
